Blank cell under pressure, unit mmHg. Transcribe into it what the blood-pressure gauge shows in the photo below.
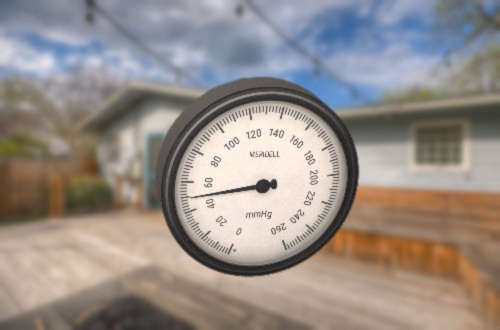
50 mmHg
